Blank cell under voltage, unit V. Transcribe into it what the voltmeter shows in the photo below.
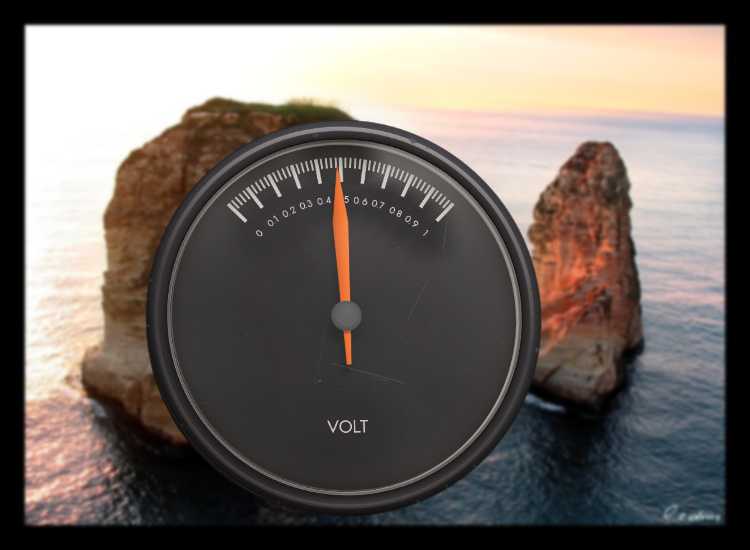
0.48 V
